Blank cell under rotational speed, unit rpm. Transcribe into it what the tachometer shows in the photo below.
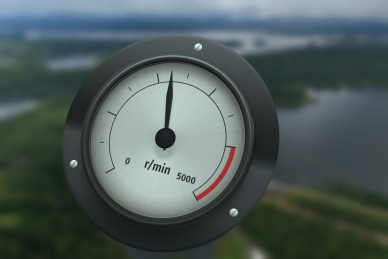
2250 rpm
